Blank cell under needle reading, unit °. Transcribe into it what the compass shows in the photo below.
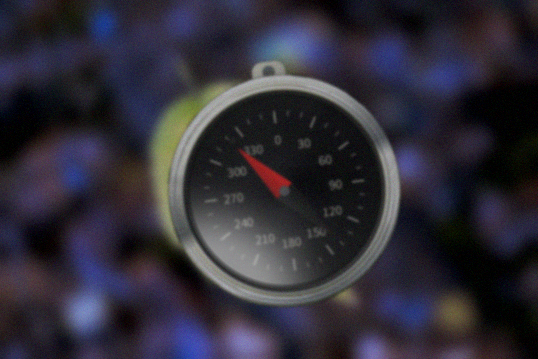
320 °
